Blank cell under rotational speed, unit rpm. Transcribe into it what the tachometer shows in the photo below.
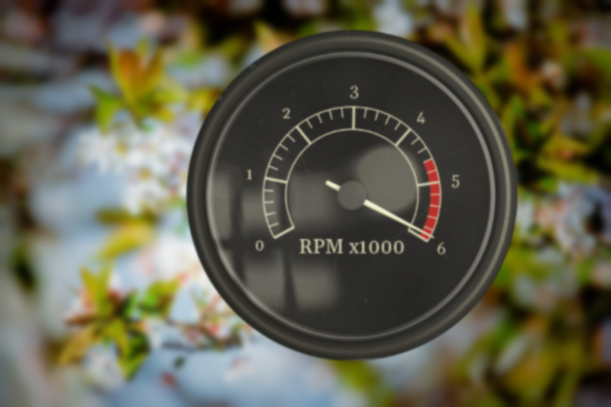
5900 rpm
